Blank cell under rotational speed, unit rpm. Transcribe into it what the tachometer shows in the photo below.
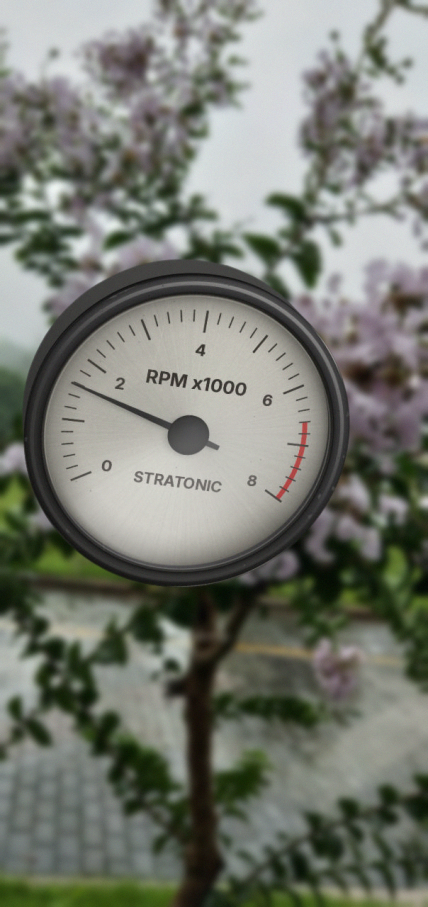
1600 rpm
